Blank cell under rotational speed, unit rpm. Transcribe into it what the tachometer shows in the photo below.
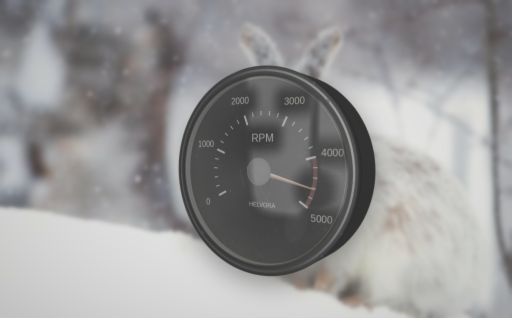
4600 rpm
